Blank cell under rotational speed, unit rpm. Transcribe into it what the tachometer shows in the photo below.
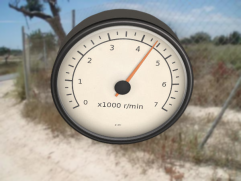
4375 rpm
